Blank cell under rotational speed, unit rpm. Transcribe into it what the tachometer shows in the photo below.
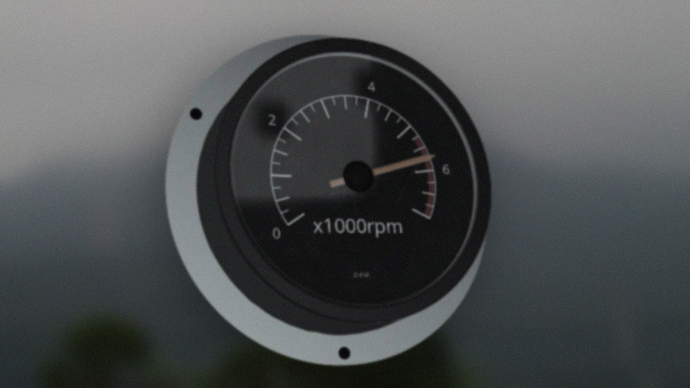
5750 rpm
